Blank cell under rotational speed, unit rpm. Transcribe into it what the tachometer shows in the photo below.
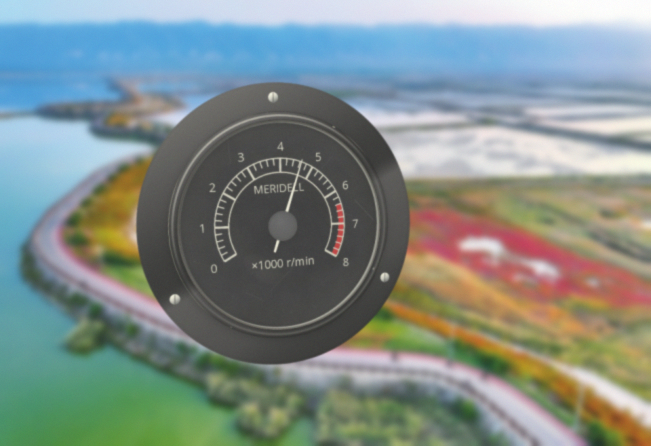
4600 rpm
